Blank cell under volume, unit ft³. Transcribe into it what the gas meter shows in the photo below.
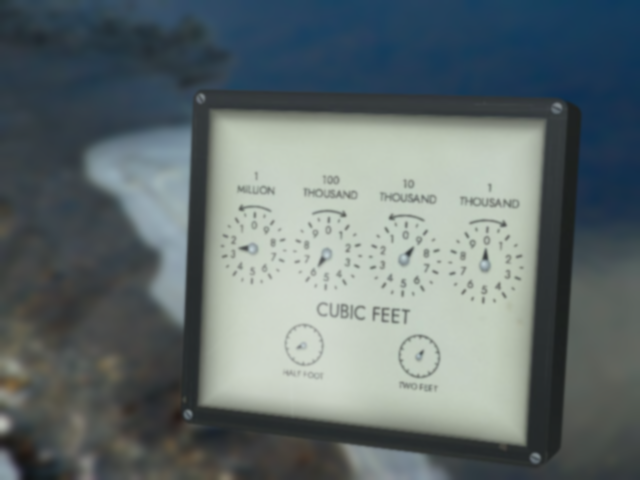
259000 ft³
